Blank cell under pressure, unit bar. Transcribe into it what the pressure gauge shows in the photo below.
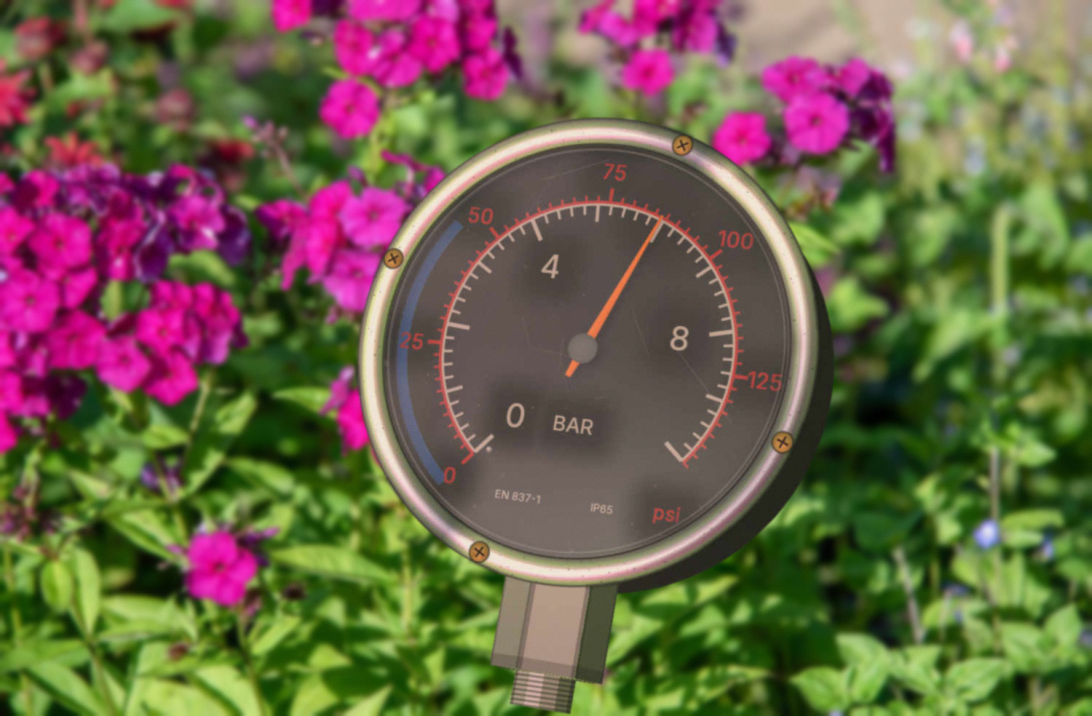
6 bar
